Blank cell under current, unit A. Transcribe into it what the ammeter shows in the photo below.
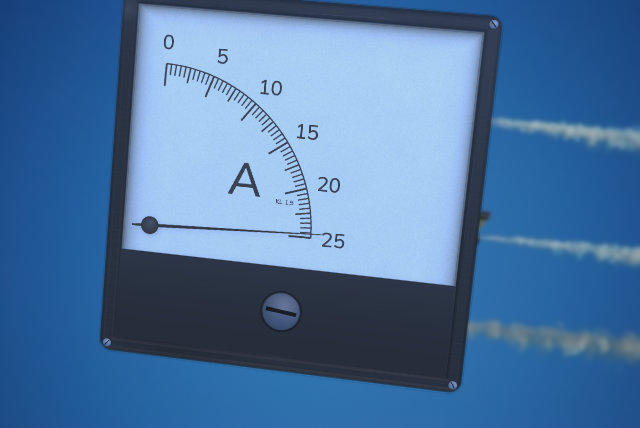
24.5 A
